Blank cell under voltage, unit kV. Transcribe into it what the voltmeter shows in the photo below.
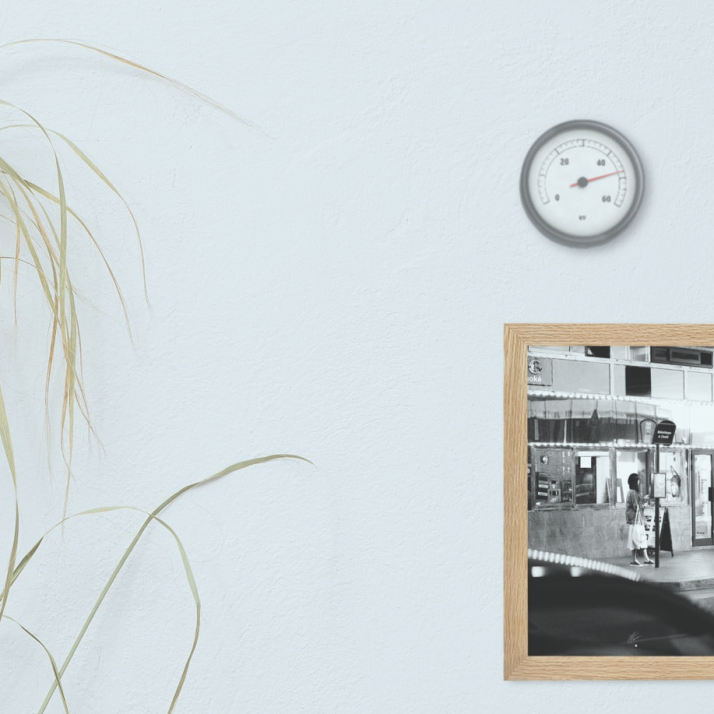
48 kV
